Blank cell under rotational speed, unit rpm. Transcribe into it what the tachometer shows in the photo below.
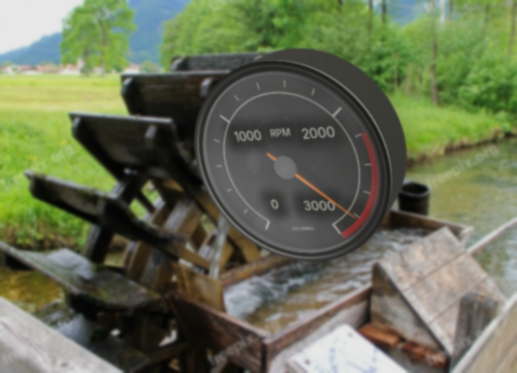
2800 rpm
